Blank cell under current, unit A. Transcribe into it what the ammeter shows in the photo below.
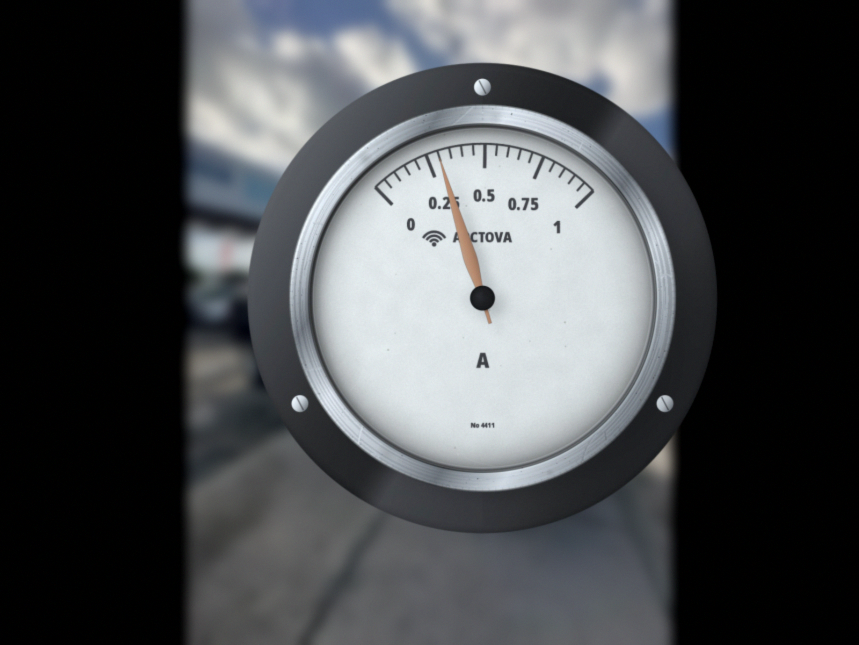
0.3 A
